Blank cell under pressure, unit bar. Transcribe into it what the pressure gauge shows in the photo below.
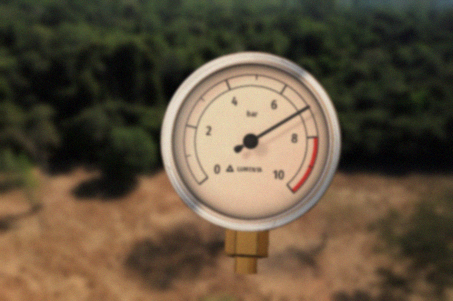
7 bar
